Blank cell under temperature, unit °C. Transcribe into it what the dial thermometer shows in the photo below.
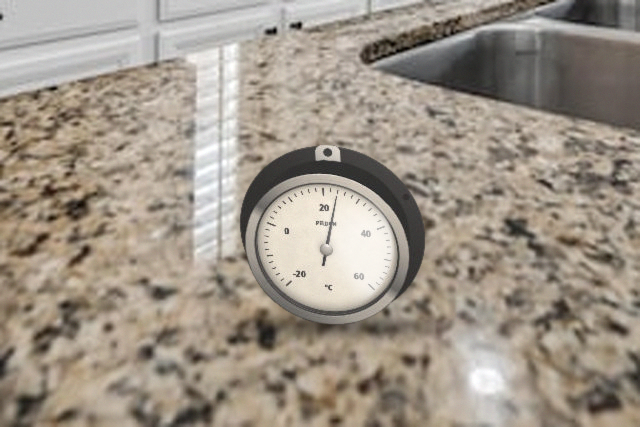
24 °C
